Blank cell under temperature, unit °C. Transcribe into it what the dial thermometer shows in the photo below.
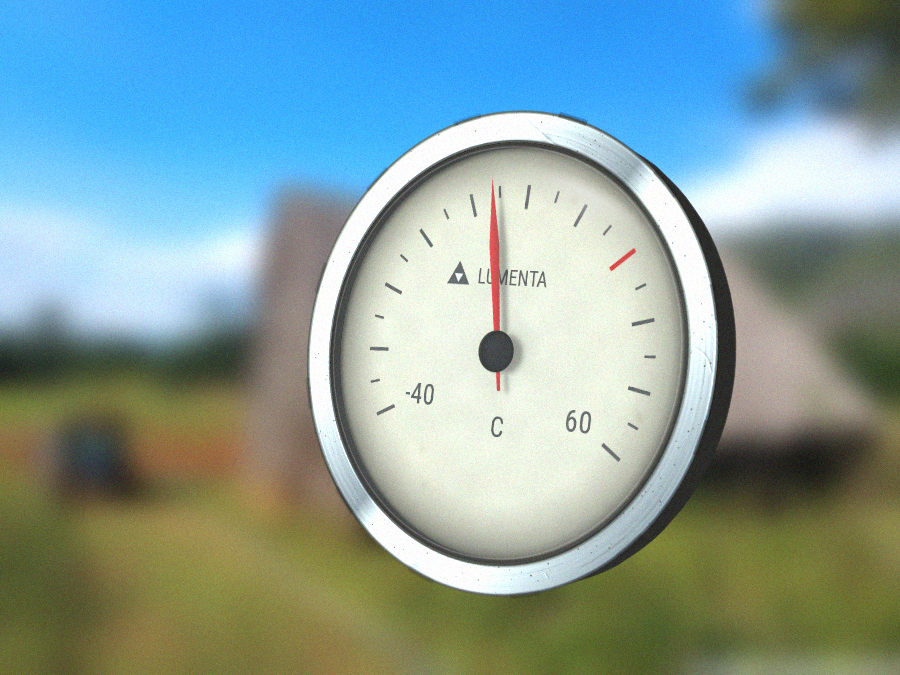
5 °C
